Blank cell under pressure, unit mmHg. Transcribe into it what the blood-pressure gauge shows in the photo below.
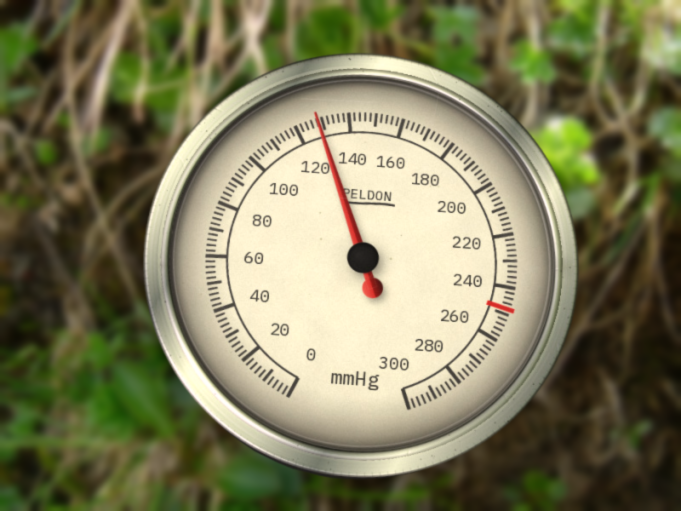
128 mmHg
